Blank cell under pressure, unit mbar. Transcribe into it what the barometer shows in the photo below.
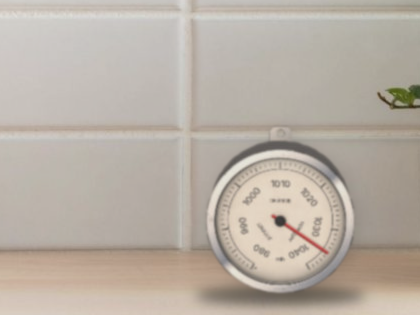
1035 mbar
